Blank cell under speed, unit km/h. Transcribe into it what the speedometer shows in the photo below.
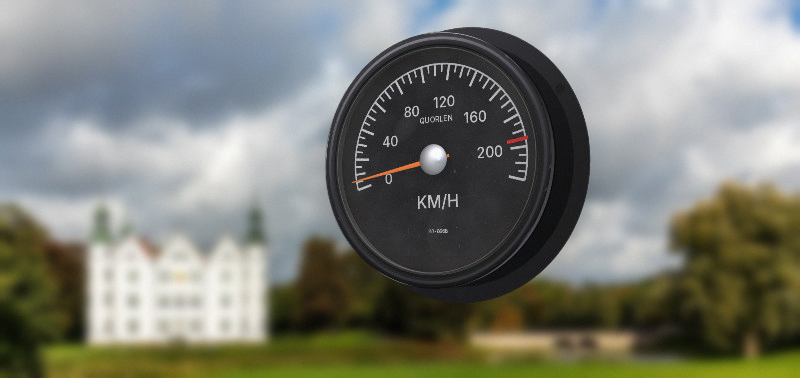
5 km/h
